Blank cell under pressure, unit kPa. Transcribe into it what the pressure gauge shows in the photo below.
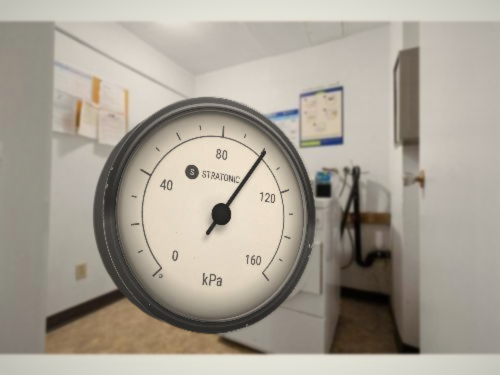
100 kPa
